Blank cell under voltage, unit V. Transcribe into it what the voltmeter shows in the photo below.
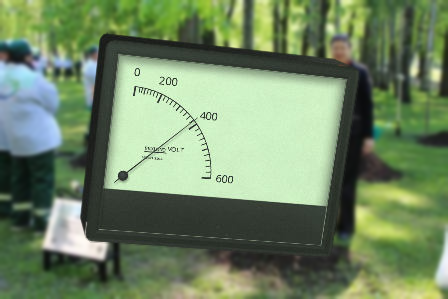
380 V
